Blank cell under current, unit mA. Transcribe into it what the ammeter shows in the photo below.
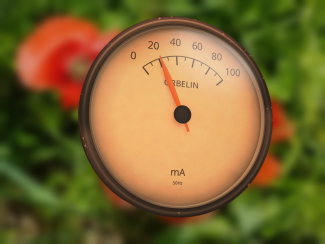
20 mA
